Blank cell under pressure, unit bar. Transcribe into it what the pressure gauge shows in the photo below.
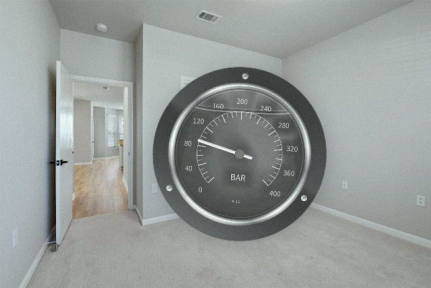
90 bar
